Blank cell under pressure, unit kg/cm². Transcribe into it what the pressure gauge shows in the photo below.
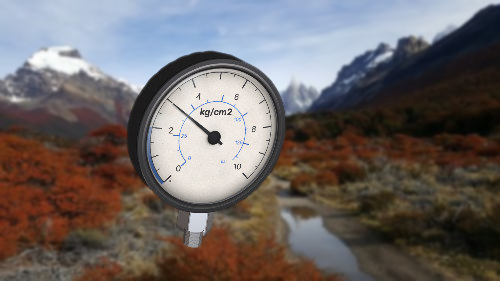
3 kg/cm²
